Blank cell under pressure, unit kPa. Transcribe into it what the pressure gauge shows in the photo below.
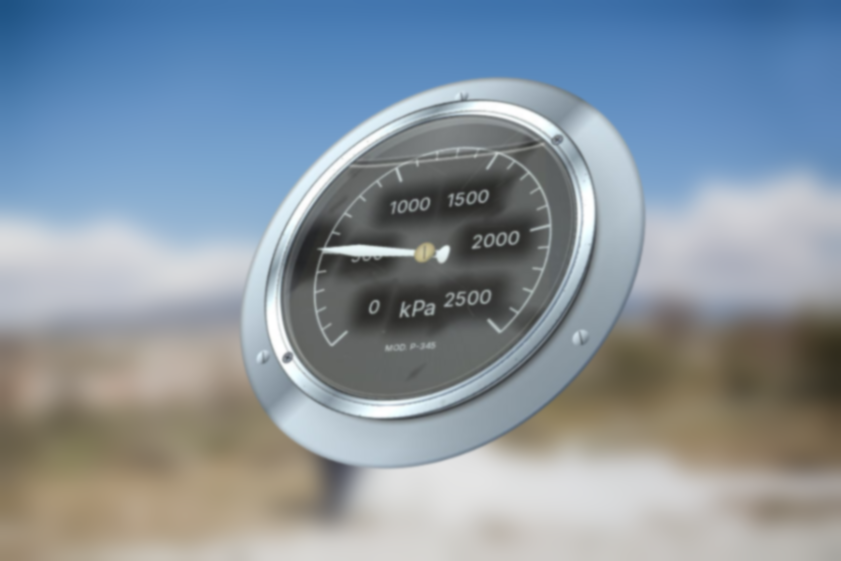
500 kPa
